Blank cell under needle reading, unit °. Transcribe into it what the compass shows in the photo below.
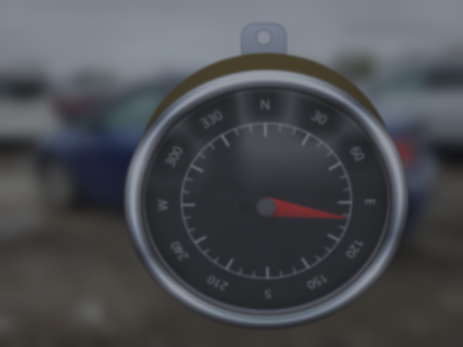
100 °
